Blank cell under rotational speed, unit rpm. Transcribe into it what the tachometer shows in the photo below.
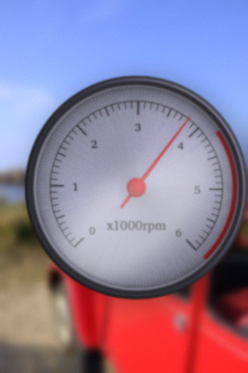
3800 rpm
